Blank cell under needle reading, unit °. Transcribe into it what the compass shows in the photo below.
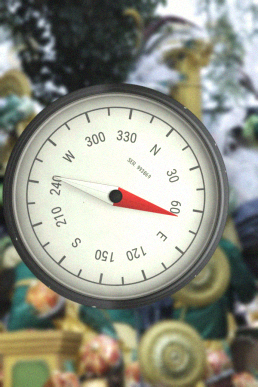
67.5 °
